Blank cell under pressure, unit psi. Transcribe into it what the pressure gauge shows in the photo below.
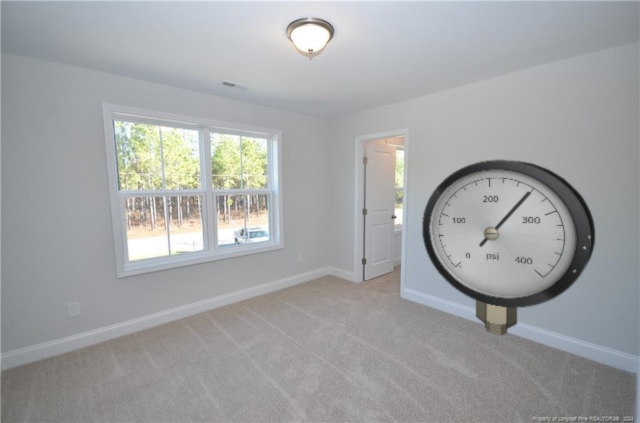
260 psi
